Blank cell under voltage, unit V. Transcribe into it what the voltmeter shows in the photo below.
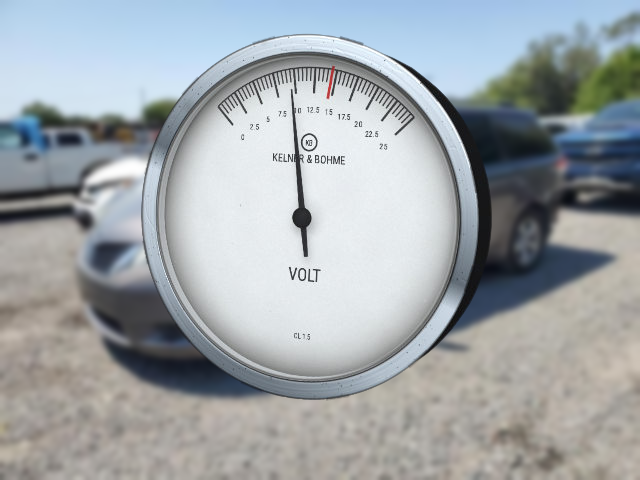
10 V
